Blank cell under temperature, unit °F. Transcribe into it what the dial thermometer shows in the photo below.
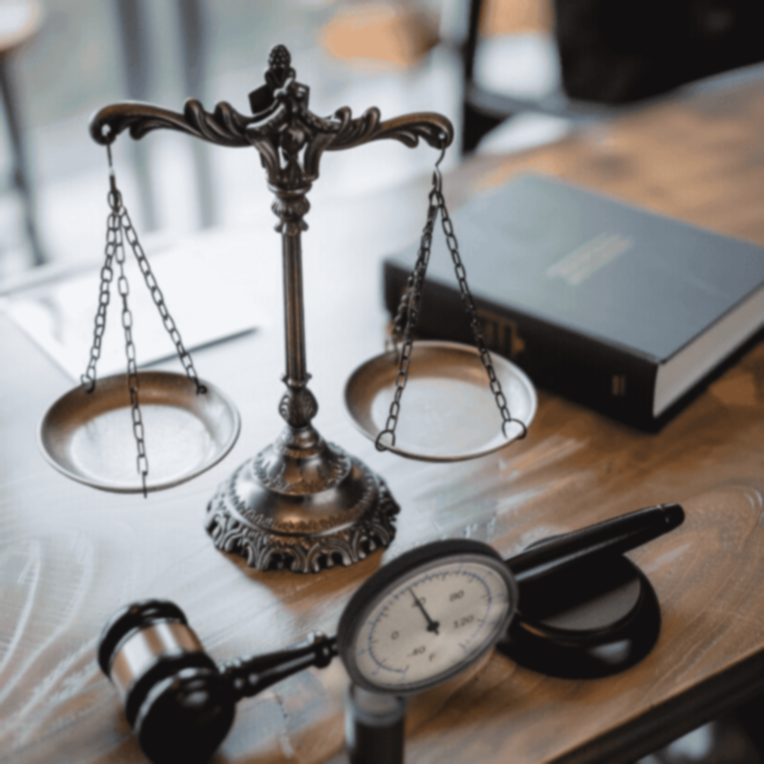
40 °F
